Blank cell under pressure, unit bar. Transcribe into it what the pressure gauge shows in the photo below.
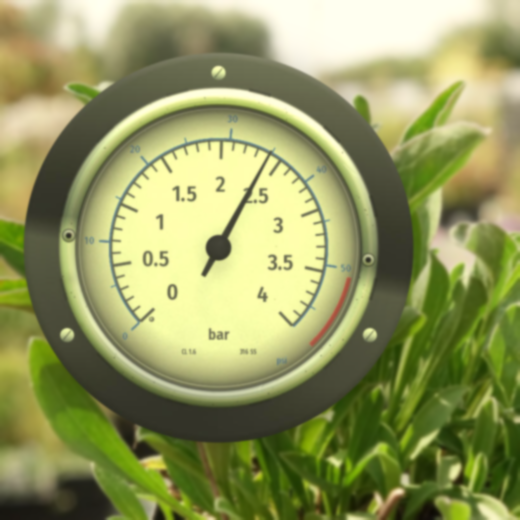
2.4 bar
